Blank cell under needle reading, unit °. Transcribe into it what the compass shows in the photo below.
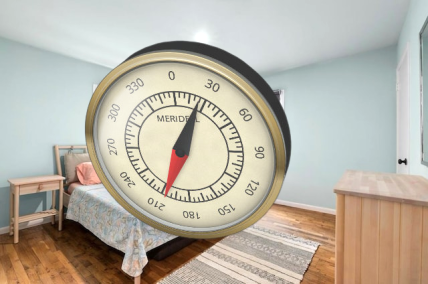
205 °
